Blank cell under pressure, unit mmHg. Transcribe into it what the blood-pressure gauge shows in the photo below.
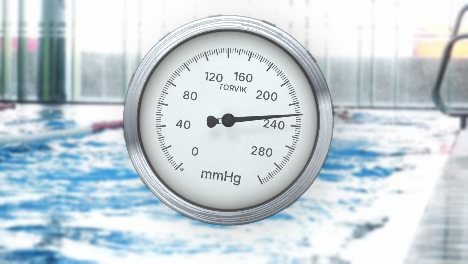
230 mmHg
